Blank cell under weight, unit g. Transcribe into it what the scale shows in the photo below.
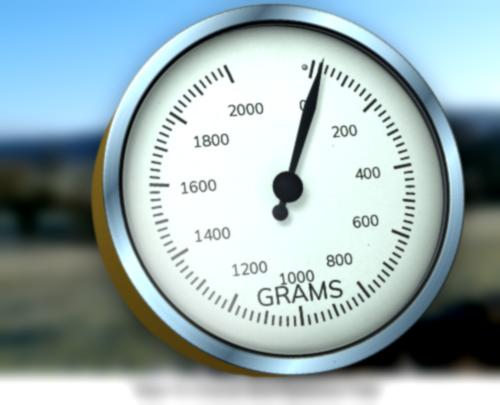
20 g
